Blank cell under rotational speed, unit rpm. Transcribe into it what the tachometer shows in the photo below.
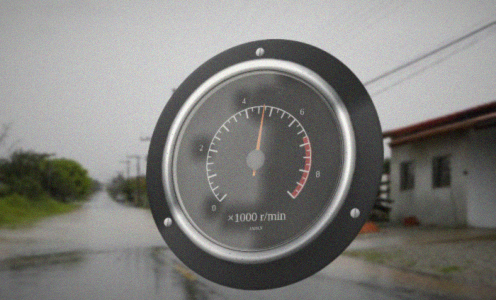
4750 rpm
